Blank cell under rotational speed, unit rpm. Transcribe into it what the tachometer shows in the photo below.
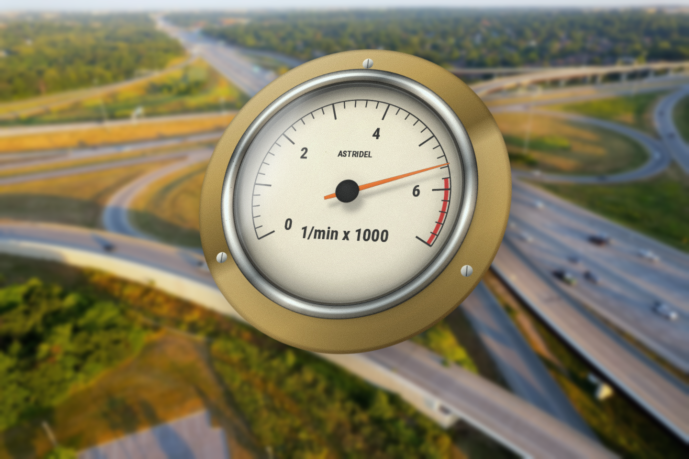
5600 rpm
